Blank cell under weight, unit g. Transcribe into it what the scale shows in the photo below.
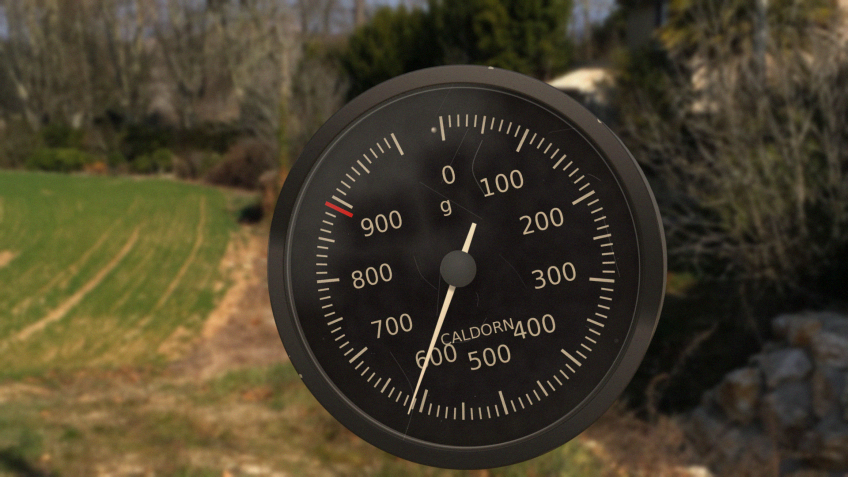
610 g
